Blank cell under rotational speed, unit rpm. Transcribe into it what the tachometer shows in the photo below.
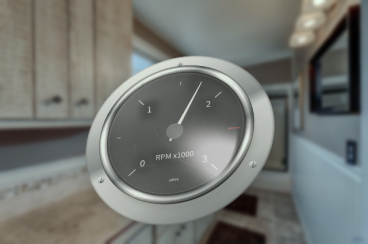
1750 rpm
